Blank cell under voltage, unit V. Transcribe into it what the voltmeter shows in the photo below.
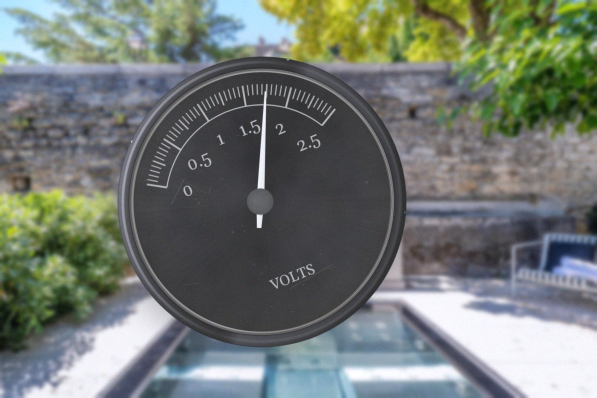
1.75 V
